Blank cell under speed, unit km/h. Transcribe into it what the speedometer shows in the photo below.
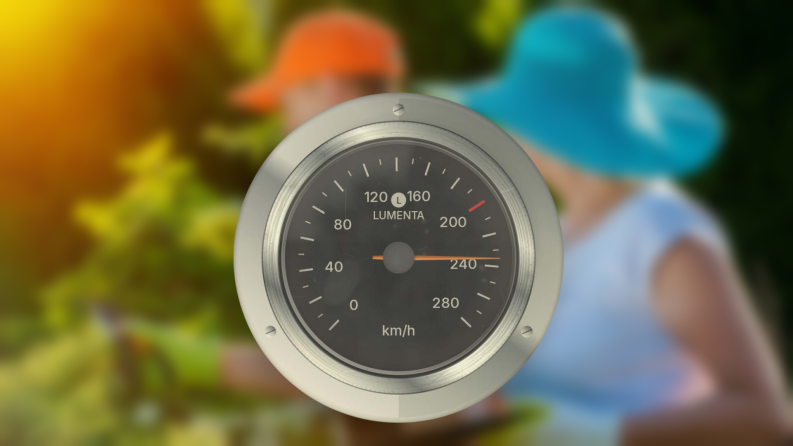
235 km/h
